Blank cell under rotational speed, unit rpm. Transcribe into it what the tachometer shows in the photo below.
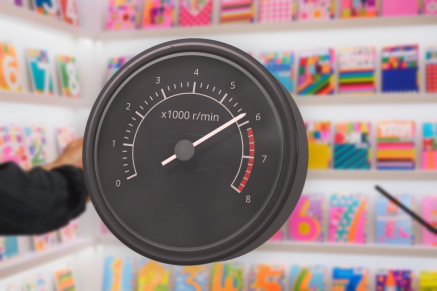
5800 rpm
